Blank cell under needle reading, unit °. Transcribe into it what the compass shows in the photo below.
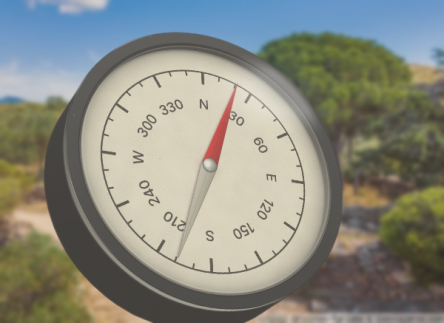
20 °
